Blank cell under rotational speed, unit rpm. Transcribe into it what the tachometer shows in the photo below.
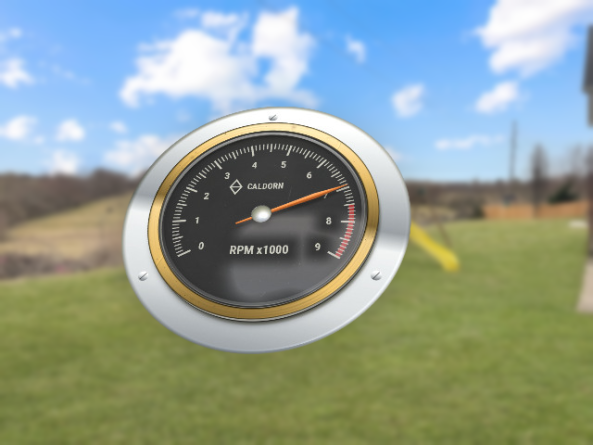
7000 rpm
